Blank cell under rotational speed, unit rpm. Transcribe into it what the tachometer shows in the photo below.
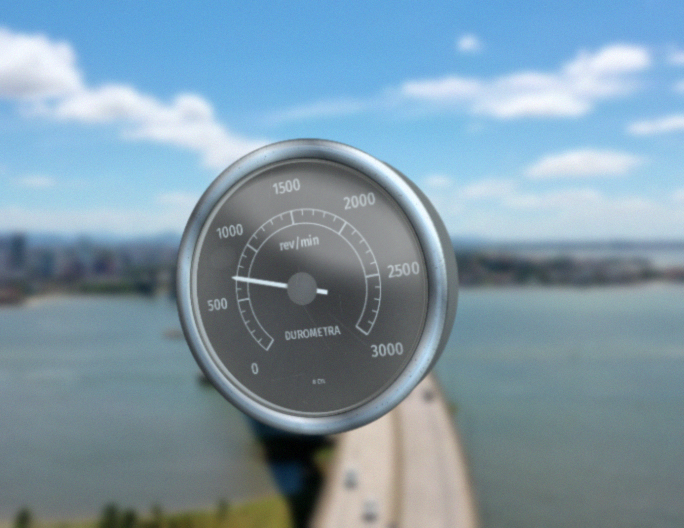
700 rpm
